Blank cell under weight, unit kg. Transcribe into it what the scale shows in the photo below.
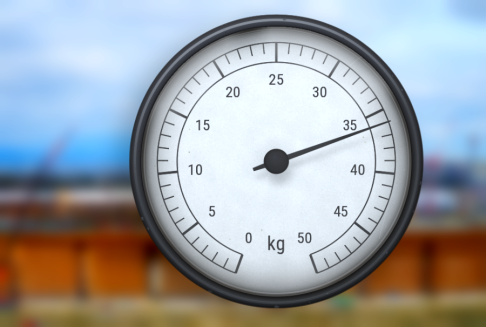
36 kg
